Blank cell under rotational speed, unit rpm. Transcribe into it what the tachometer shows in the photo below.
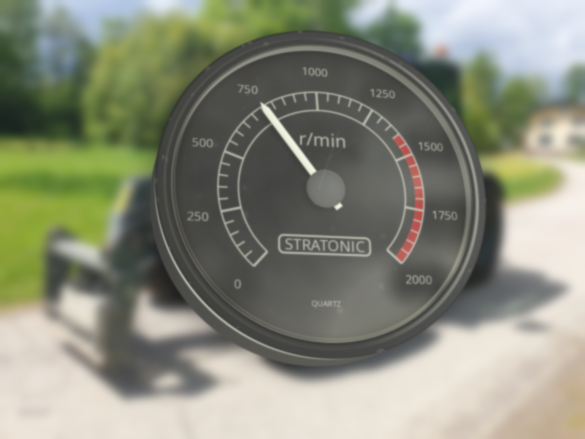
750 rpm
